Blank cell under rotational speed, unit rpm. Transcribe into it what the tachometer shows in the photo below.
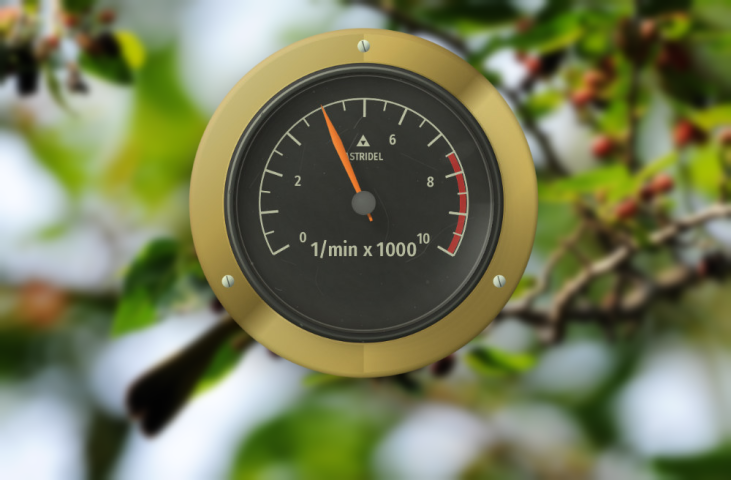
4000 rpm
